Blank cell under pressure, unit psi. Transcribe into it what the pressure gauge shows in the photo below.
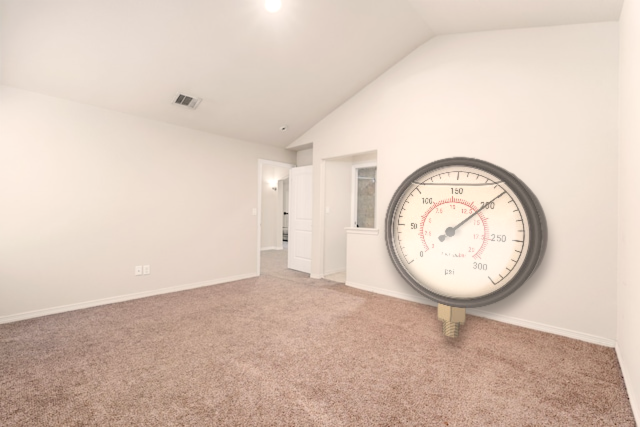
200 psi
